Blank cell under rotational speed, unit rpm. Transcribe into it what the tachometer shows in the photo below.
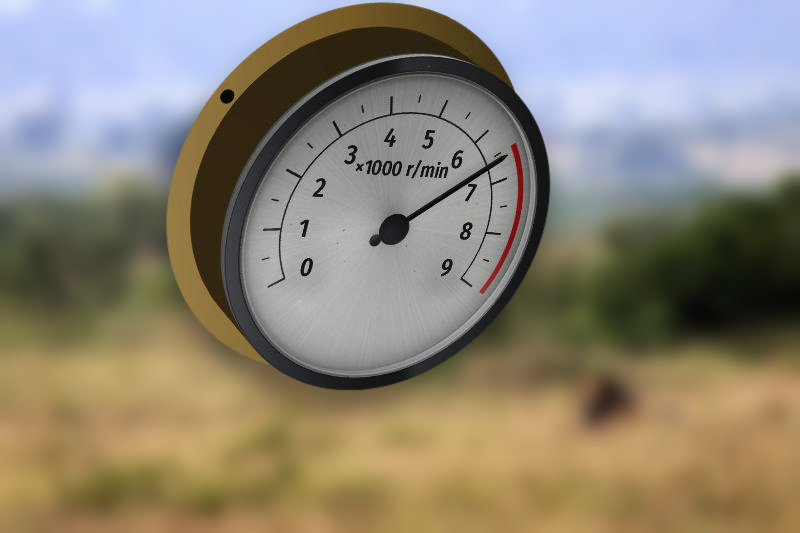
6500 rpm
